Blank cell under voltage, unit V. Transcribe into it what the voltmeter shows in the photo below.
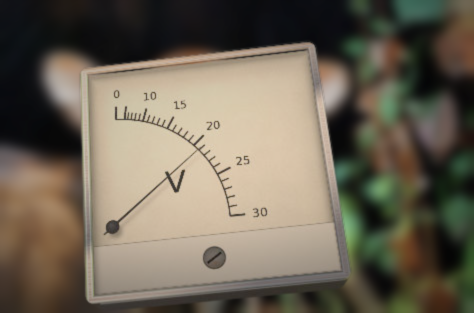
21 V
